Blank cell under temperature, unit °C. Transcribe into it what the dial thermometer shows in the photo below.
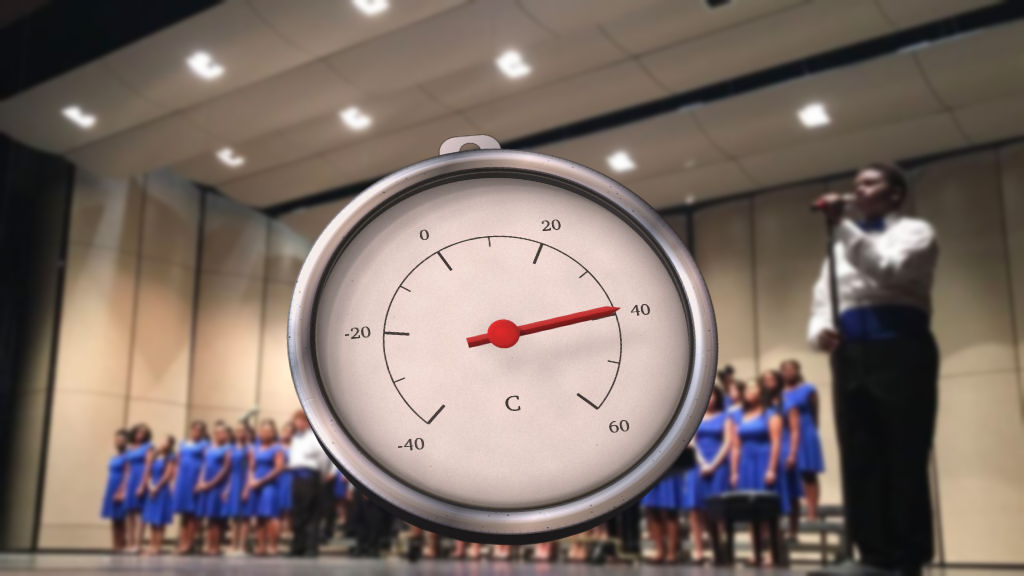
40 °C
